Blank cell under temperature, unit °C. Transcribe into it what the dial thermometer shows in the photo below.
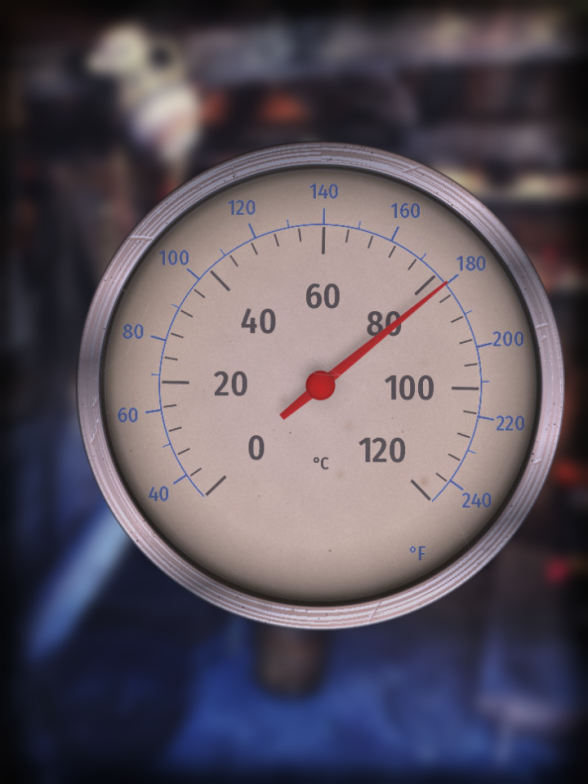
82 °C
